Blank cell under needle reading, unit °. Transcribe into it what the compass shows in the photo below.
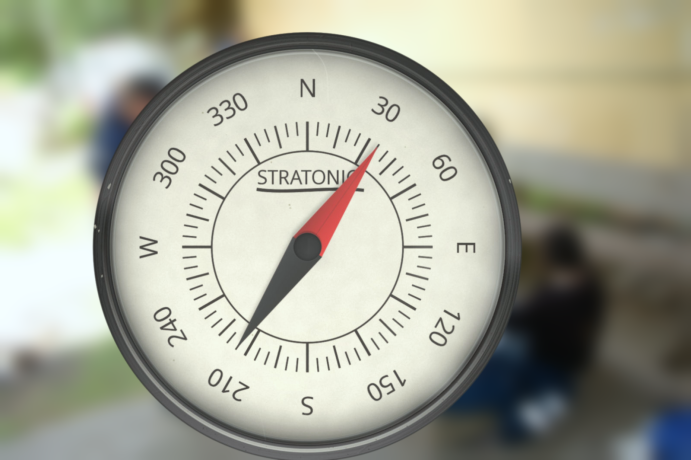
35 °
